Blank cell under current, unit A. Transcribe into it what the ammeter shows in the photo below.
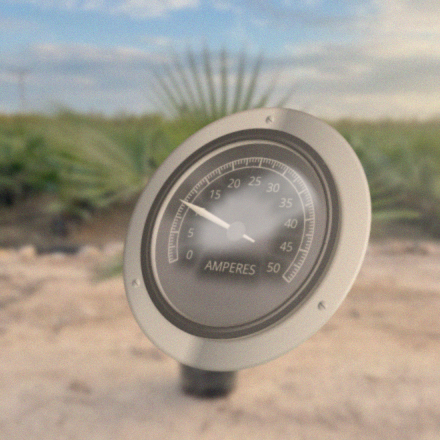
10 A
